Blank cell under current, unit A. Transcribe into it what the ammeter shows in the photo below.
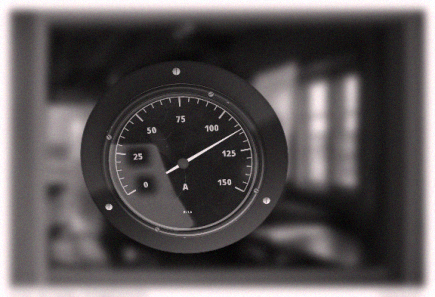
112.5 A
